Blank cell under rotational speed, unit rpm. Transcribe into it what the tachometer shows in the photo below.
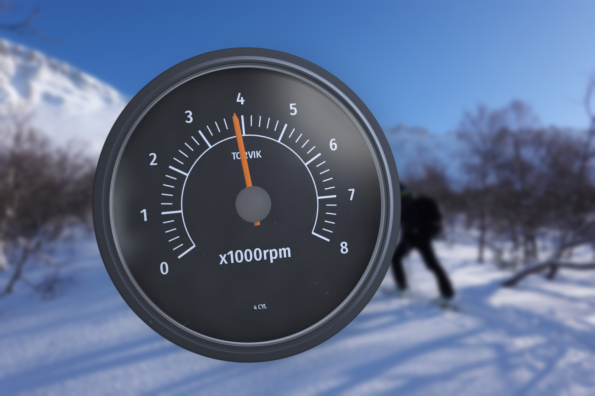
3800 rpm
